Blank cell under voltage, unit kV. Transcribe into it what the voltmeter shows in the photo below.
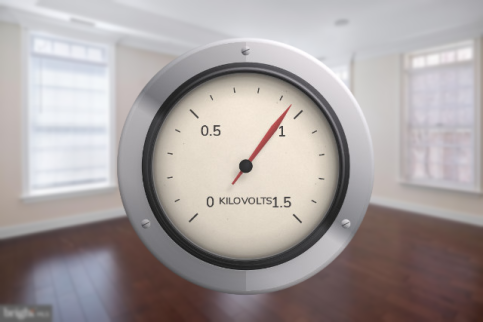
0.95 kV
